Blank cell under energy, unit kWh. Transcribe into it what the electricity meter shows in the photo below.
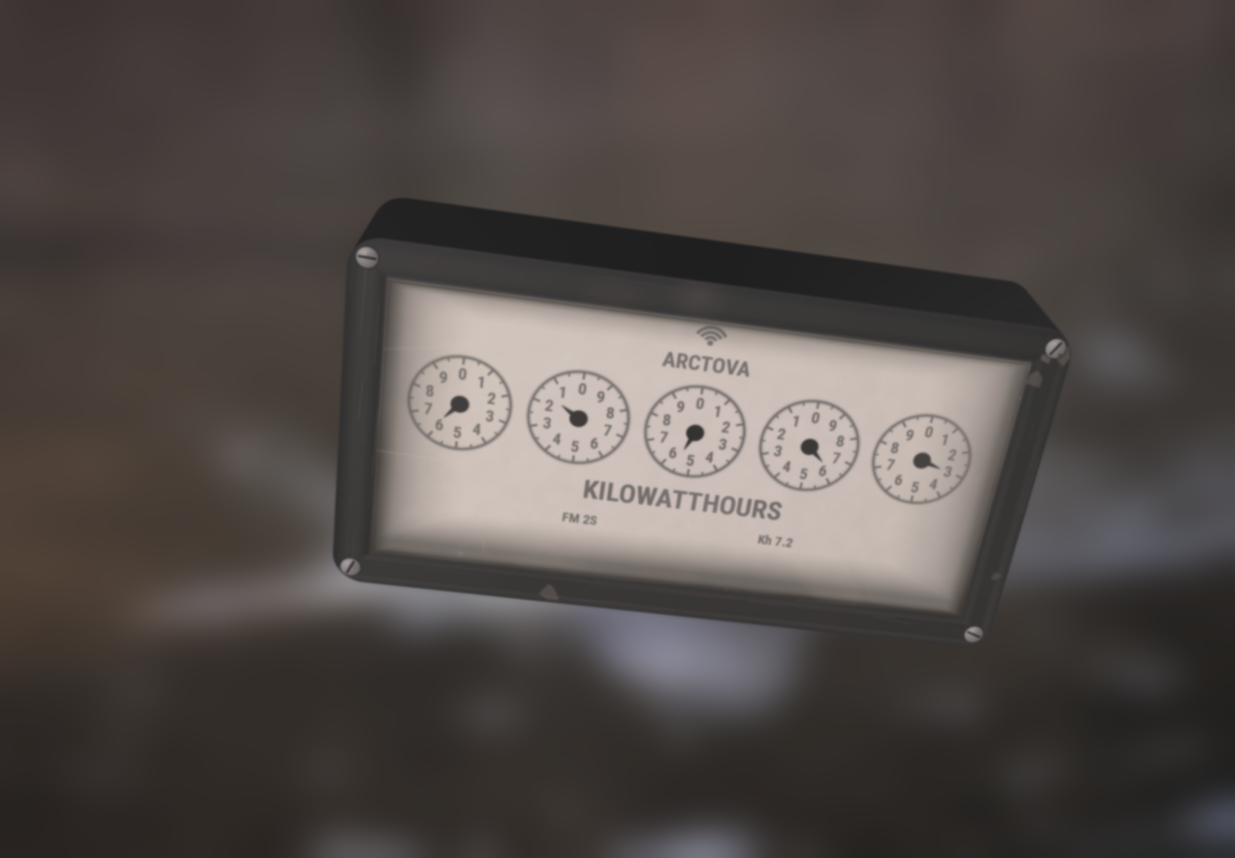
61563 kWh
